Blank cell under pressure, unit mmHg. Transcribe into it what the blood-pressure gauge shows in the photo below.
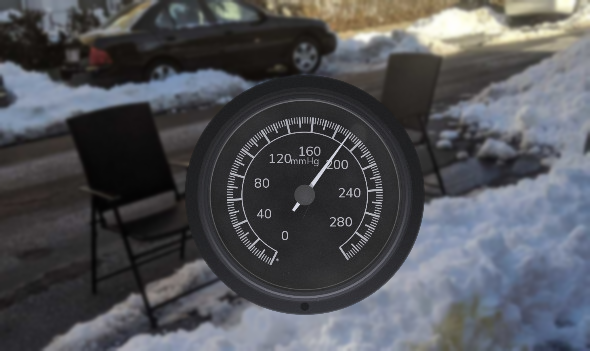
190 mmHg
